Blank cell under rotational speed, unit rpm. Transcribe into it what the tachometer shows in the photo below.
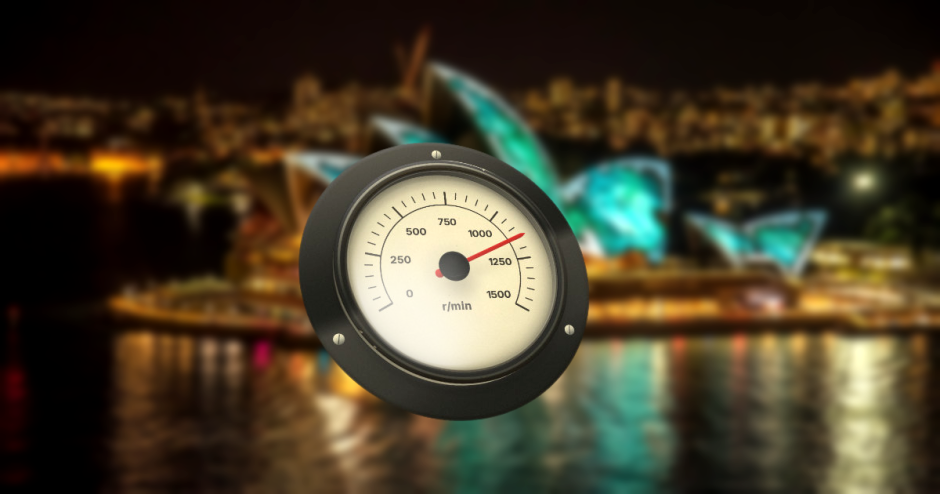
1150 rpm
